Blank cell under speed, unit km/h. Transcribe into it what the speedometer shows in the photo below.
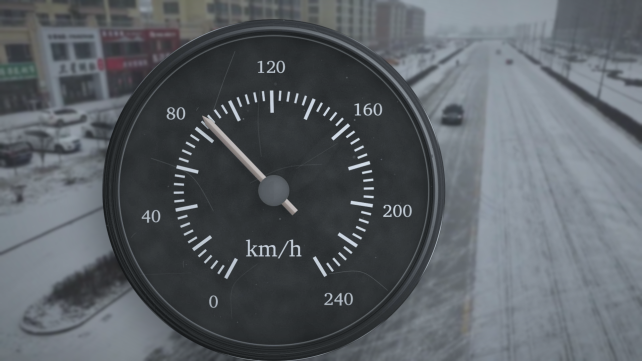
86 km/h
